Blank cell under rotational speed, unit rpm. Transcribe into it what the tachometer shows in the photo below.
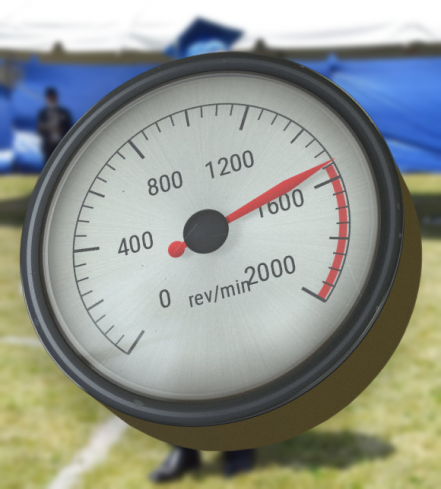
1550 rpm
